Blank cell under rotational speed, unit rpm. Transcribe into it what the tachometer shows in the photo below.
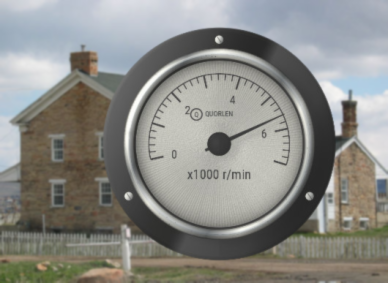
5600 rpm
